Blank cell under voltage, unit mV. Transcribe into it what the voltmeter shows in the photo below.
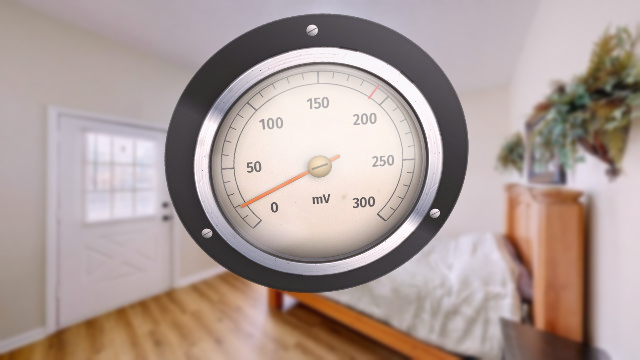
20 mV
